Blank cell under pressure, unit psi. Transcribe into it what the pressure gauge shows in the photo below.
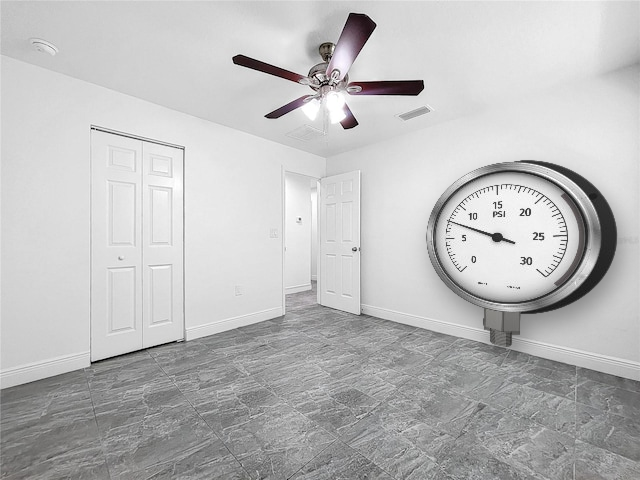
7.5 psi
